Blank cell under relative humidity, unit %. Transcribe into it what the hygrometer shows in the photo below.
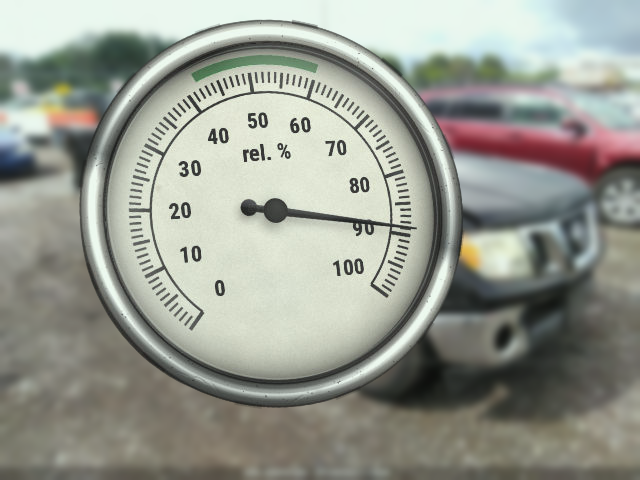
89 %
